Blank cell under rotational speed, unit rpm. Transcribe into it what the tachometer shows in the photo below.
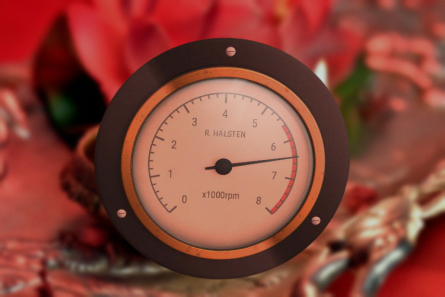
6400 rpm
